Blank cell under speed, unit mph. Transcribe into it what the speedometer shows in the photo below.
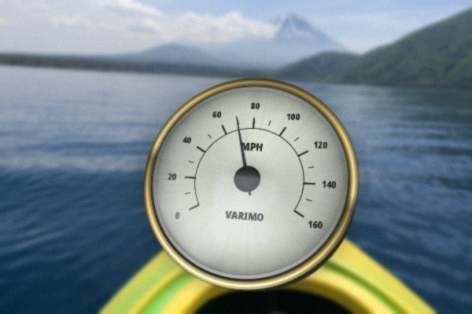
70 mph
